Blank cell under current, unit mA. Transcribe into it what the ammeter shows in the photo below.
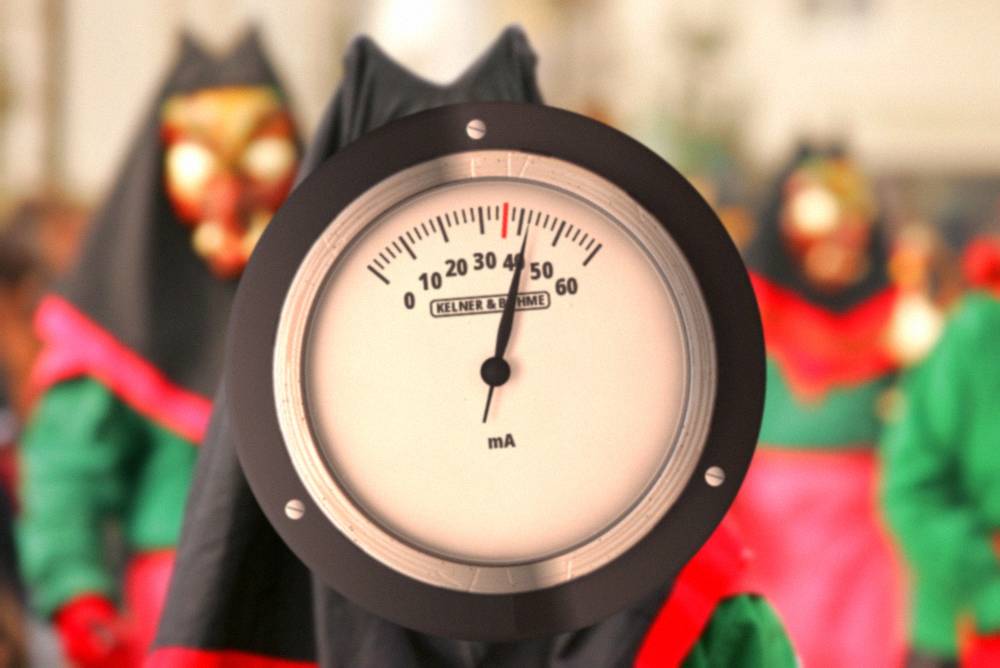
42 mA
